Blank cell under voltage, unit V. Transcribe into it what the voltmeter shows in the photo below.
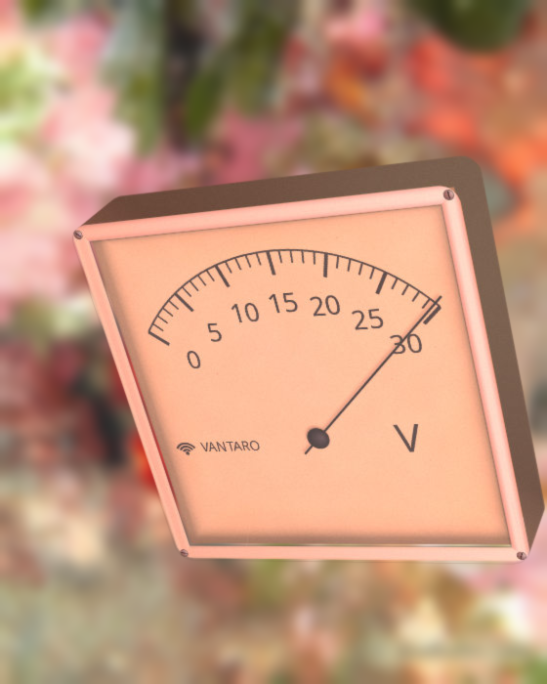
29.5 V
